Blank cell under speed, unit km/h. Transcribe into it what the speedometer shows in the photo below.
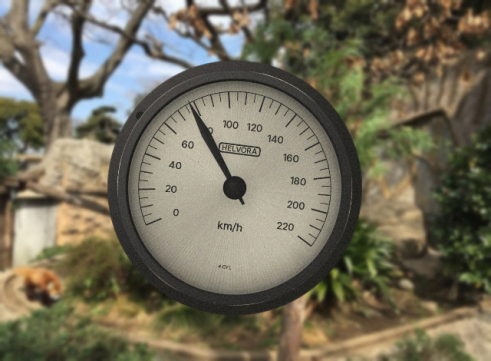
77.5 km/h
